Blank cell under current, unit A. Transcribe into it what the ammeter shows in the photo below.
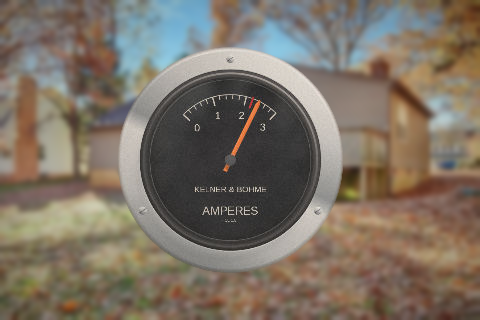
2.4 A
